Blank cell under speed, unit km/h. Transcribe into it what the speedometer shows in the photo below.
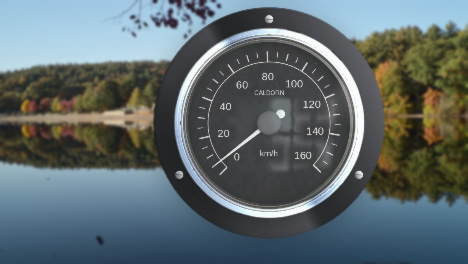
5 km/h
